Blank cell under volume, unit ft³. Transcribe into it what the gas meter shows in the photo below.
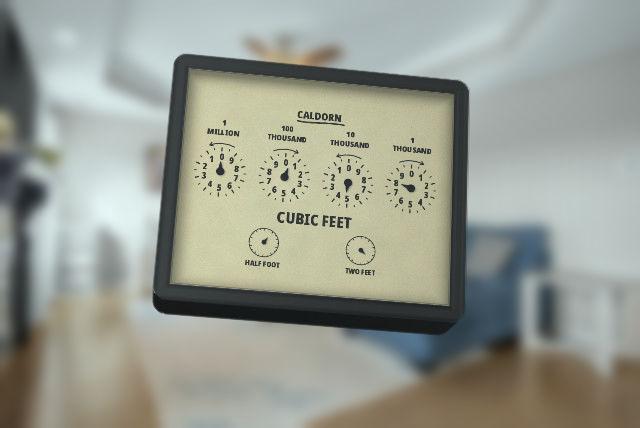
4800 ft³
